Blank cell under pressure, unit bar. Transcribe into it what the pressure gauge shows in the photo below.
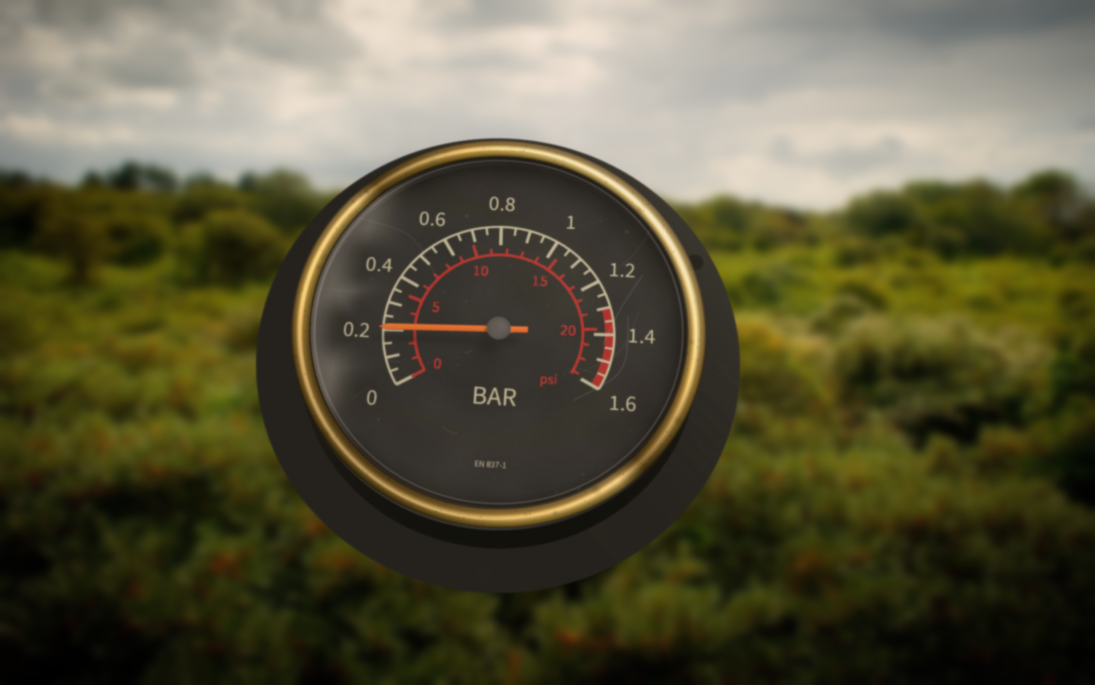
0.2 bar
